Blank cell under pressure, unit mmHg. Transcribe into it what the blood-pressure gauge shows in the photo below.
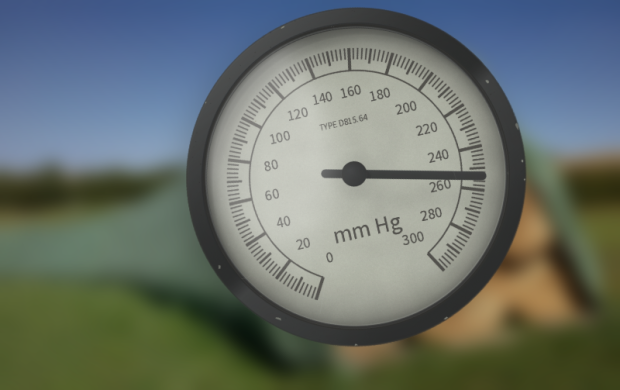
254 mmHg
